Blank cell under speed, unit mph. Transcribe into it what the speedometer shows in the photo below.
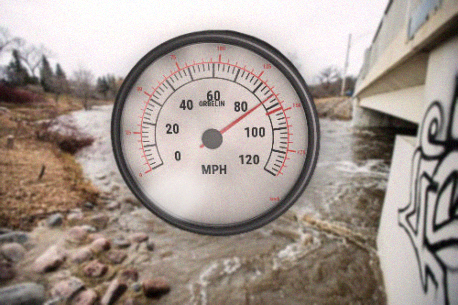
86 mph
